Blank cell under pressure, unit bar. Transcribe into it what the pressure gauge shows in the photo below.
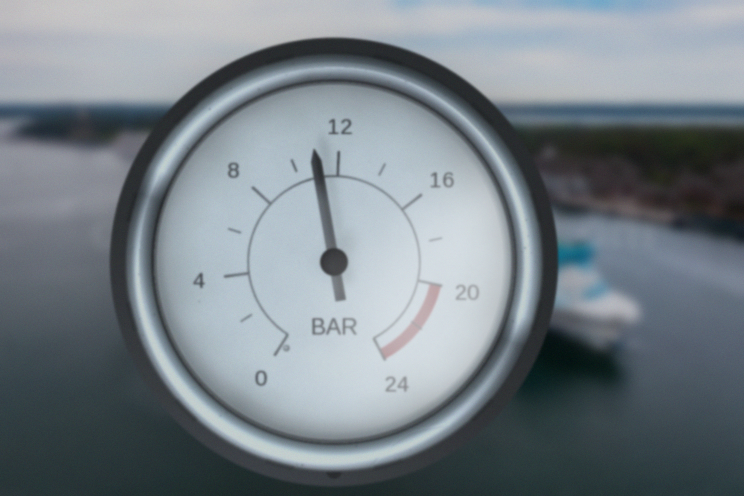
11 bar
